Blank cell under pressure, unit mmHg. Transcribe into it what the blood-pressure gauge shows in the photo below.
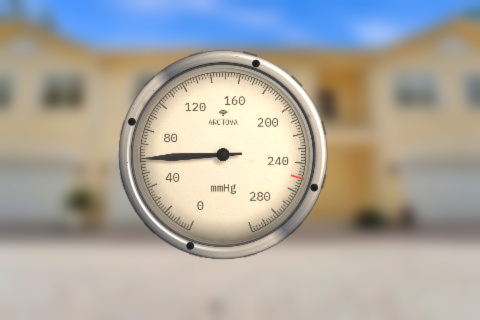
60 mmHg
